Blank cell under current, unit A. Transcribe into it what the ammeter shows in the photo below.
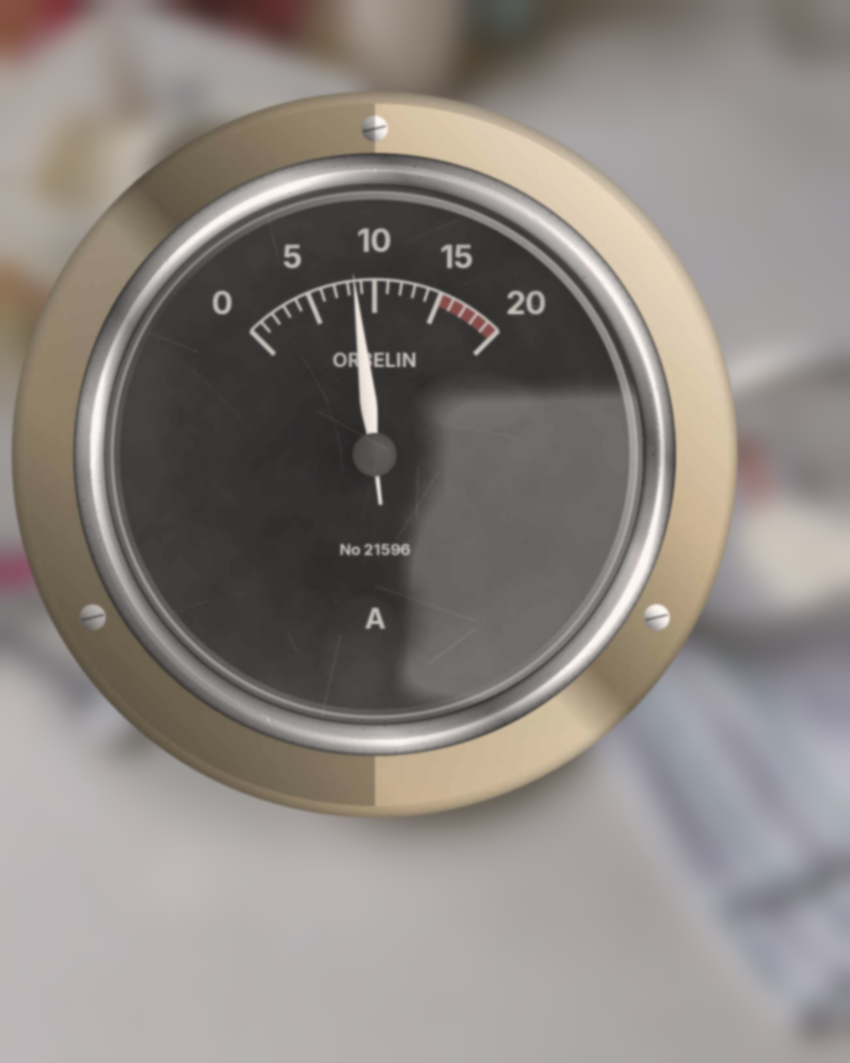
8.5 A
